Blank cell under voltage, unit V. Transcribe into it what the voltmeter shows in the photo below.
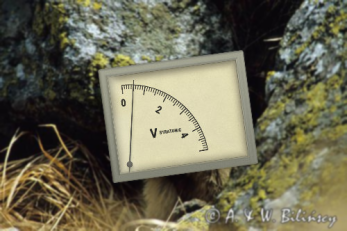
0.5 V
